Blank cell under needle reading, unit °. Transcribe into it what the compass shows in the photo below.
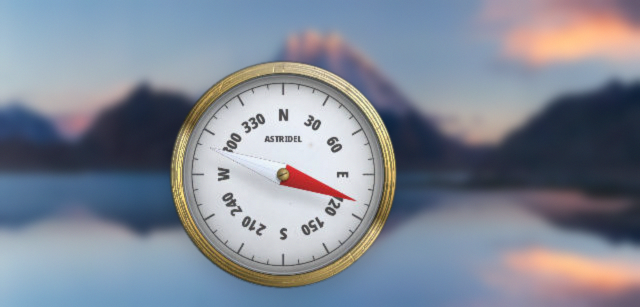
110 °
